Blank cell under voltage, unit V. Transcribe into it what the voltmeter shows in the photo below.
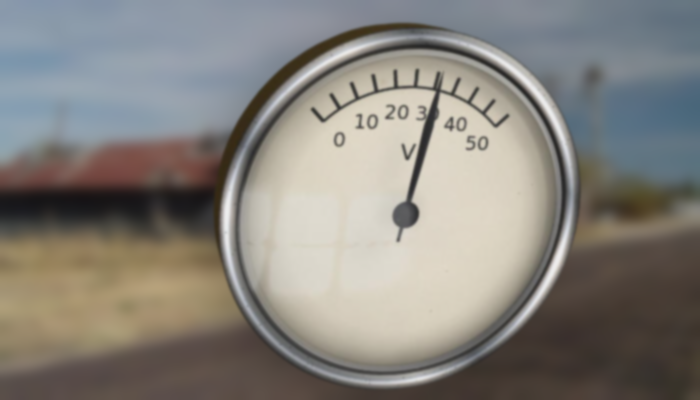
30 V
